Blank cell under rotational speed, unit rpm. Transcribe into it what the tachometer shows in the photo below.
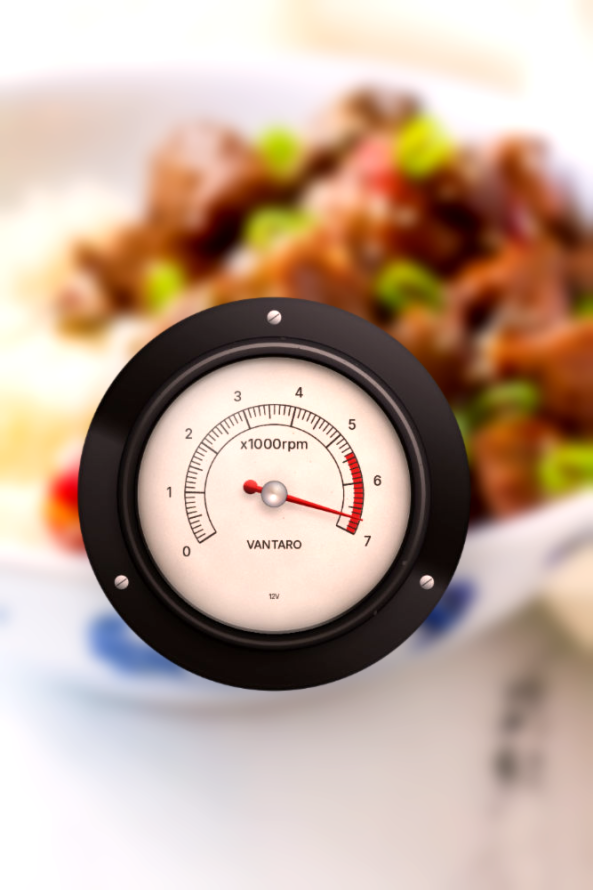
6700 rpm
